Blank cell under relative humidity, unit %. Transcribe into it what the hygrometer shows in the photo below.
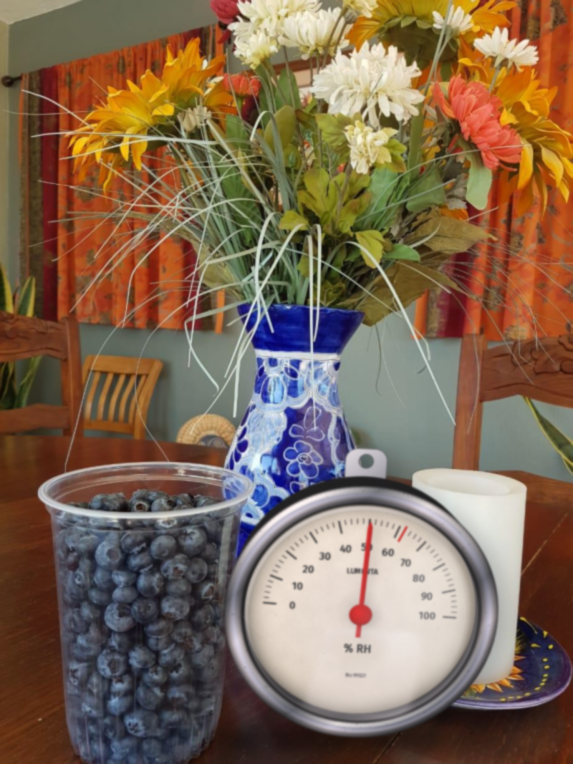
50 %
